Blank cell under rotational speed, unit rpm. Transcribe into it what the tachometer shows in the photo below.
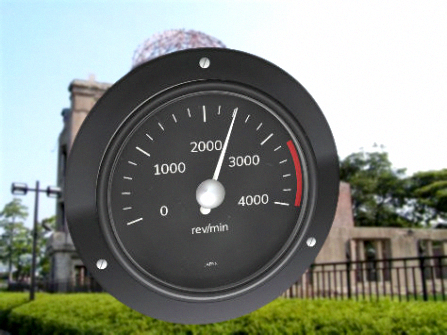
2400 rpm
